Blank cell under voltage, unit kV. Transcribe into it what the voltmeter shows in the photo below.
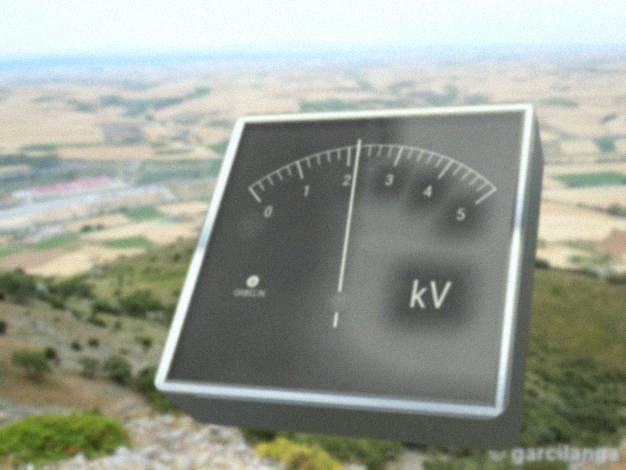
2.2 kV
